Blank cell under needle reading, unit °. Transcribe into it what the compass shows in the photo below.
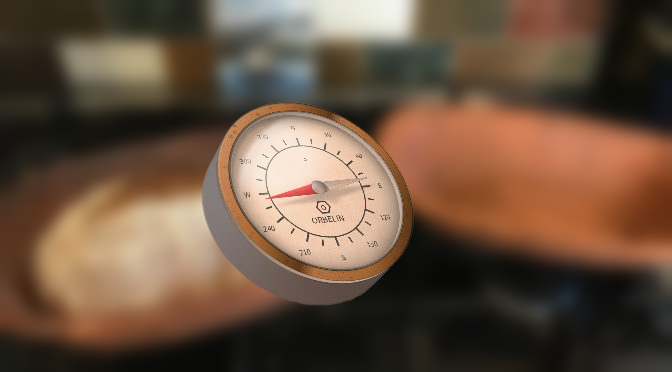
262.5 °
